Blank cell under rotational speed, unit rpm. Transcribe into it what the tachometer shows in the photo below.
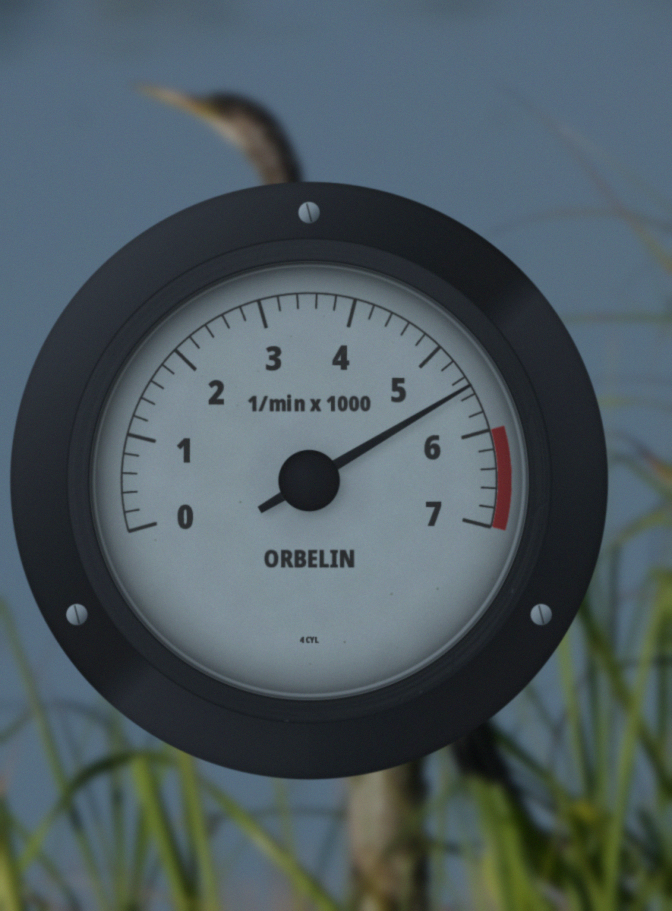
5500 rpm
